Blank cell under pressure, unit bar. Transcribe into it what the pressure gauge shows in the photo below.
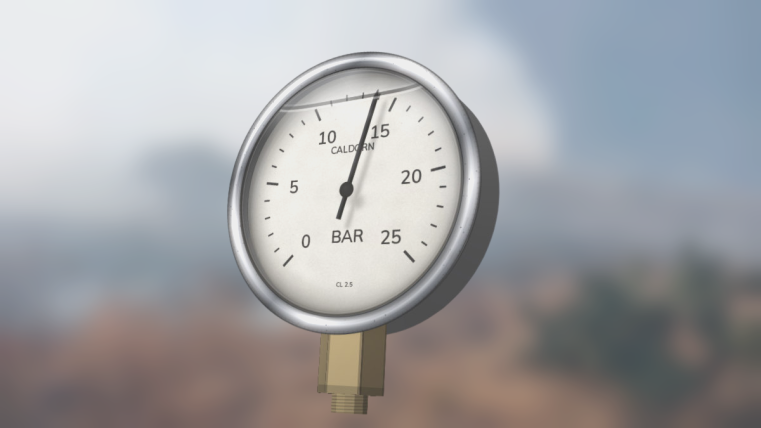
14 bar
